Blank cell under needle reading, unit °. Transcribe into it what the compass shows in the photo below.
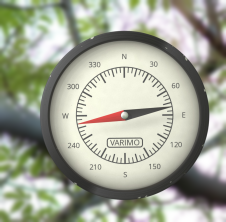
260 °
